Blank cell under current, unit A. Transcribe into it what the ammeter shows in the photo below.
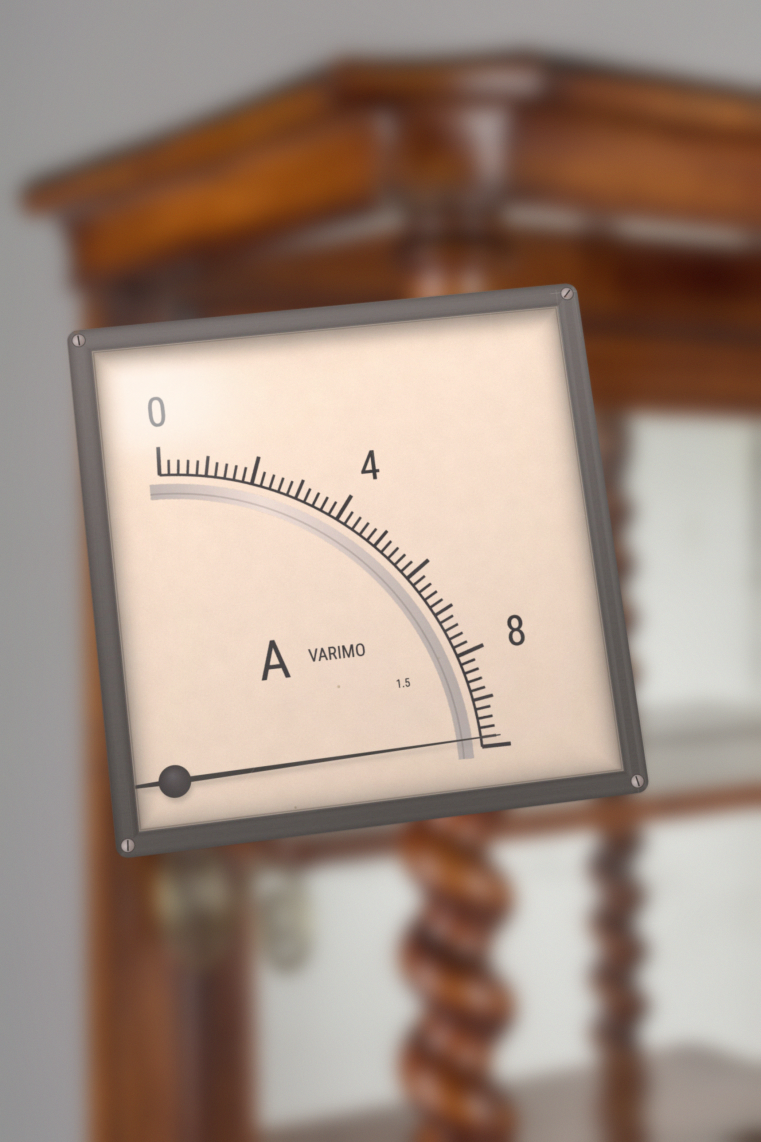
9.8 A
